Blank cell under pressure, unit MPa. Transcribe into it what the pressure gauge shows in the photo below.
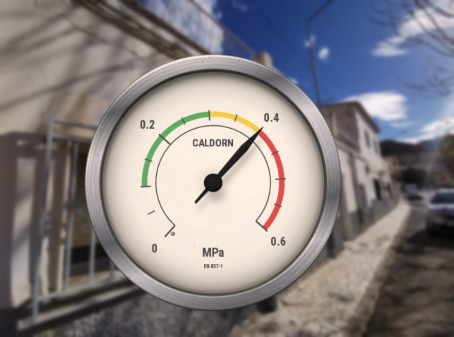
0.4 MPa
